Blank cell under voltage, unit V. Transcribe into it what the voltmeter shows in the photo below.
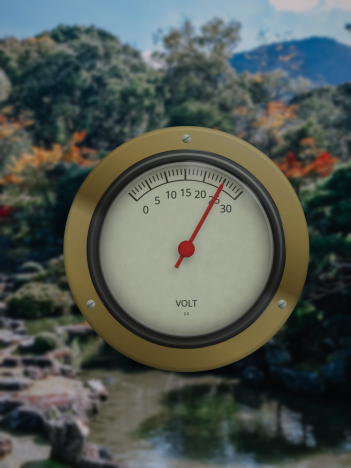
25 V
